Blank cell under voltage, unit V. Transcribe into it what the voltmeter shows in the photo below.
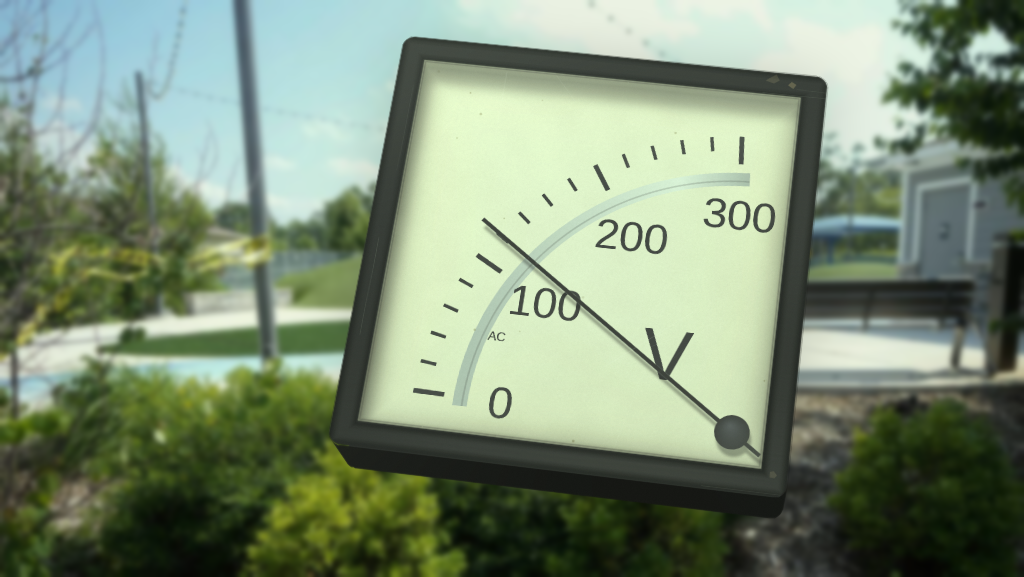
120 V
